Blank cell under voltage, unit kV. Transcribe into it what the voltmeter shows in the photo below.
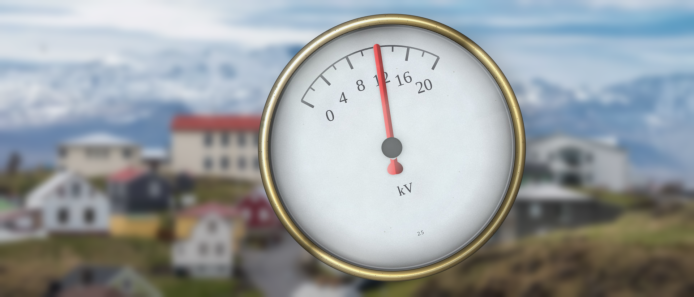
12 kV
